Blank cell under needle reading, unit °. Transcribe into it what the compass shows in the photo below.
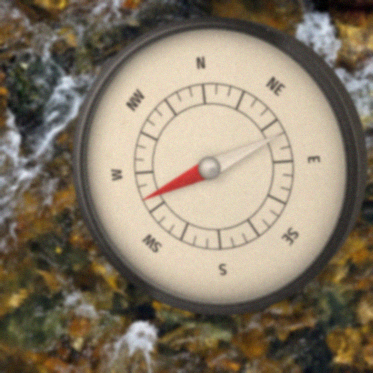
250 °
